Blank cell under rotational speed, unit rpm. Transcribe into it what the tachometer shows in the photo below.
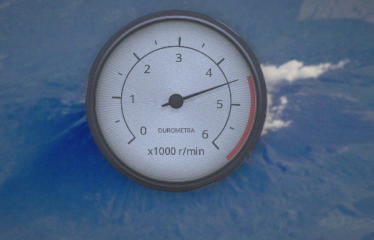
4500 rpm
